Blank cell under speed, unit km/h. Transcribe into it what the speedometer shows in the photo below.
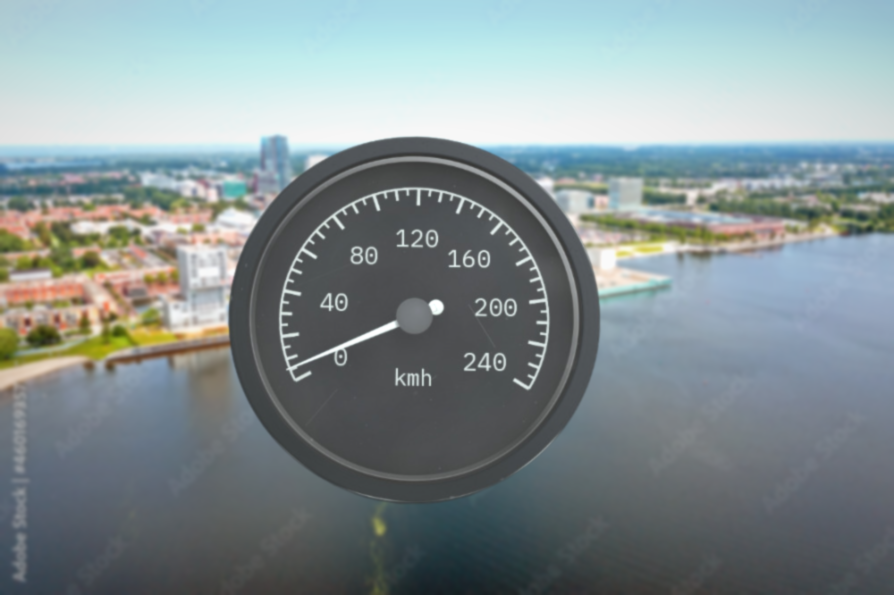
5 km/h
